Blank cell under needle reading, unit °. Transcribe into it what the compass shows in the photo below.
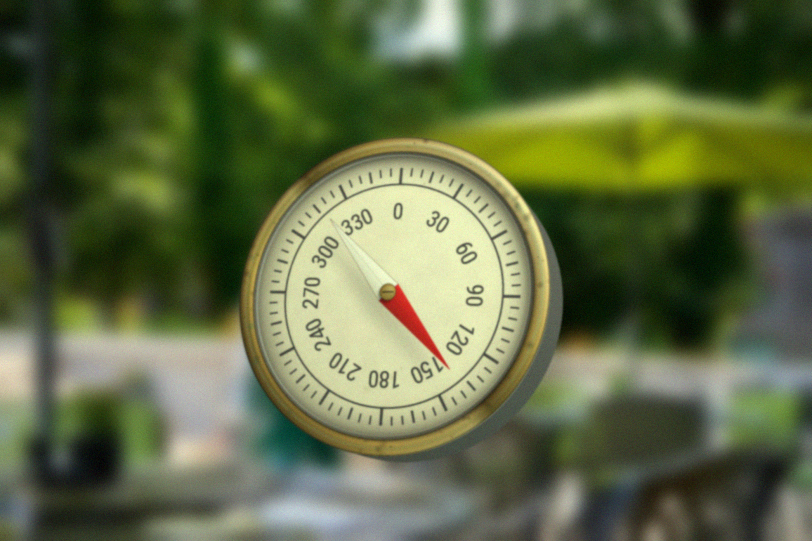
137.5 °
